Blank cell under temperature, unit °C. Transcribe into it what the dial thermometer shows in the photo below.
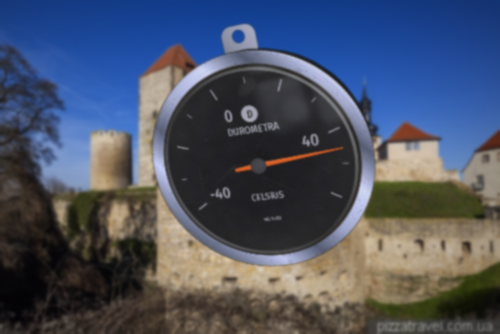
45 °C
